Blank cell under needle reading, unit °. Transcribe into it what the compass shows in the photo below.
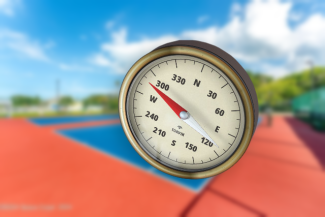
290 °
